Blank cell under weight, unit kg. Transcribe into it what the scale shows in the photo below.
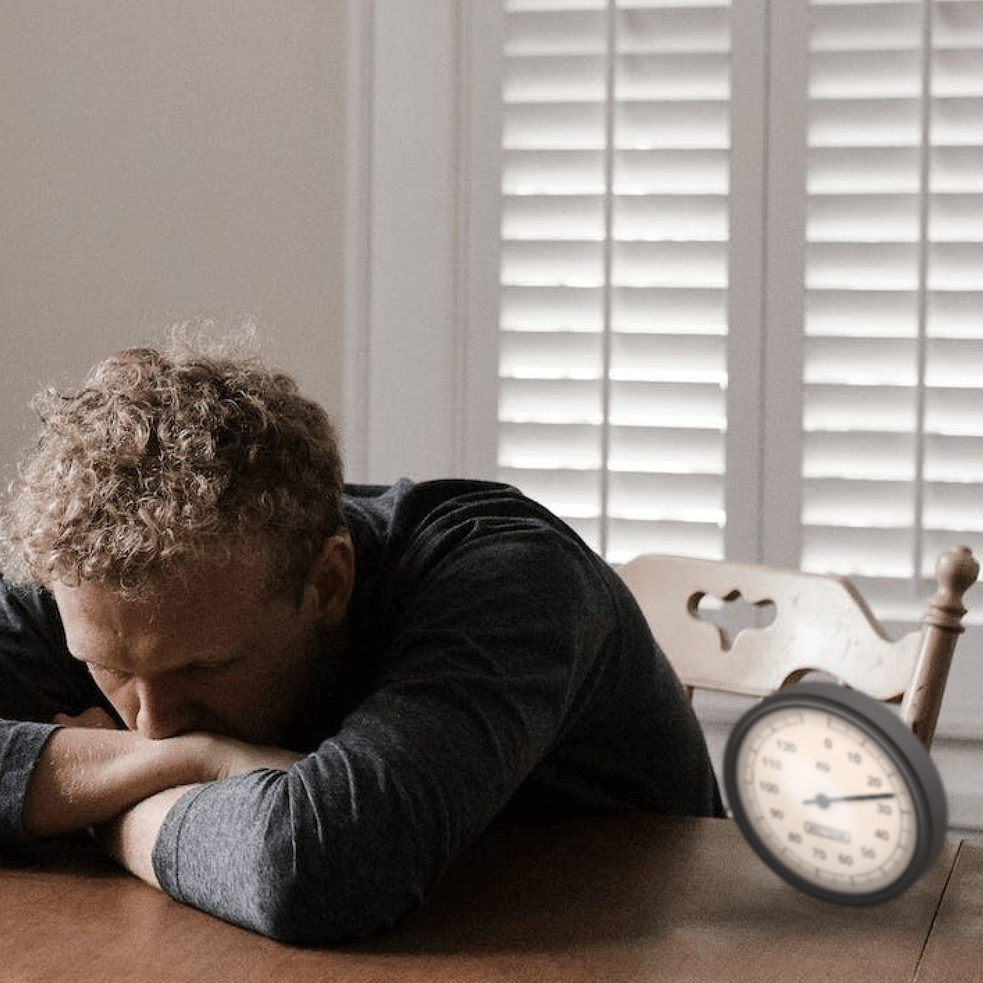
25 kg
